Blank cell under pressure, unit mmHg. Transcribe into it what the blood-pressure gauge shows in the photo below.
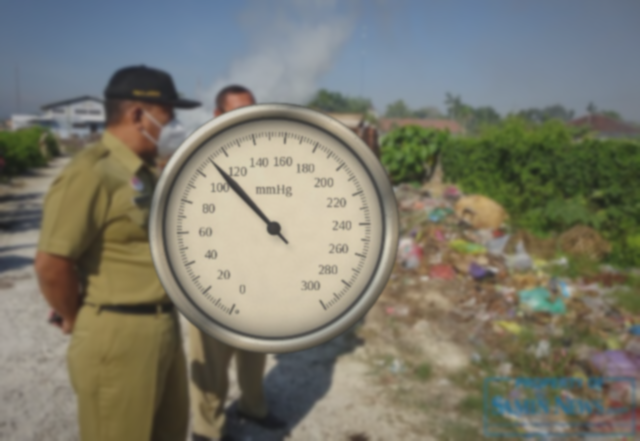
110 mmHg
